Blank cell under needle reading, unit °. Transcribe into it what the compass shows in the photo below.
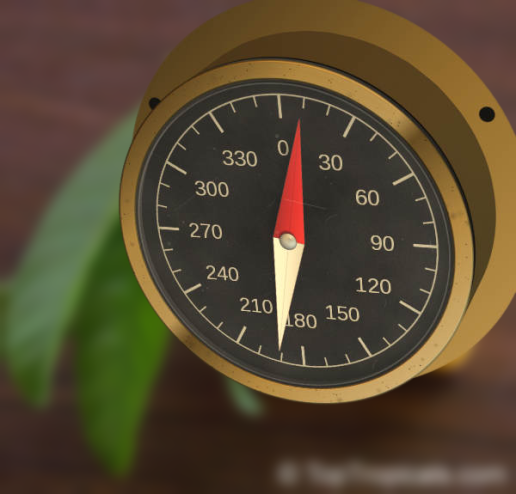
10 °
